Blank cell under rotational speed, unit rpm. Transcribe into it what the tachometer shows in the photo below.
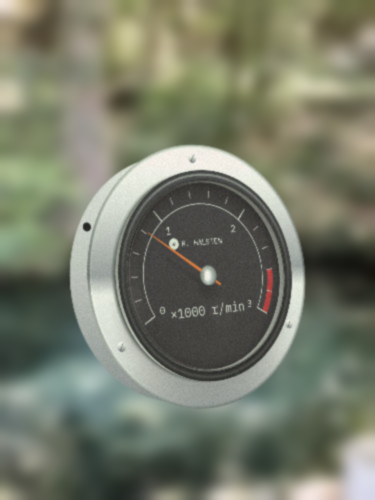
800 rpm
